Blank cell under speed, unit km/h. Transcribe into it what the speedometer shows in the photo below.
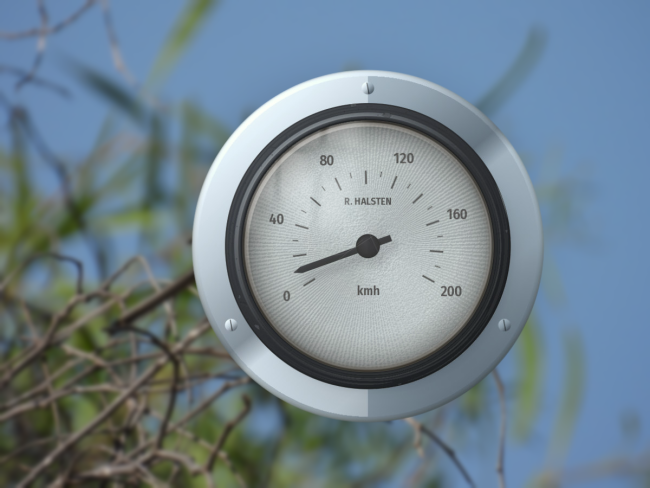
10 km/h
